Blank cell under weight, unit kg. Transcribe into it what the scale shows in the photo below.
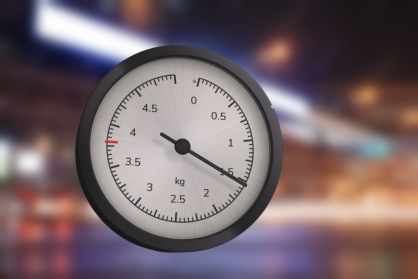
1.55 kg
